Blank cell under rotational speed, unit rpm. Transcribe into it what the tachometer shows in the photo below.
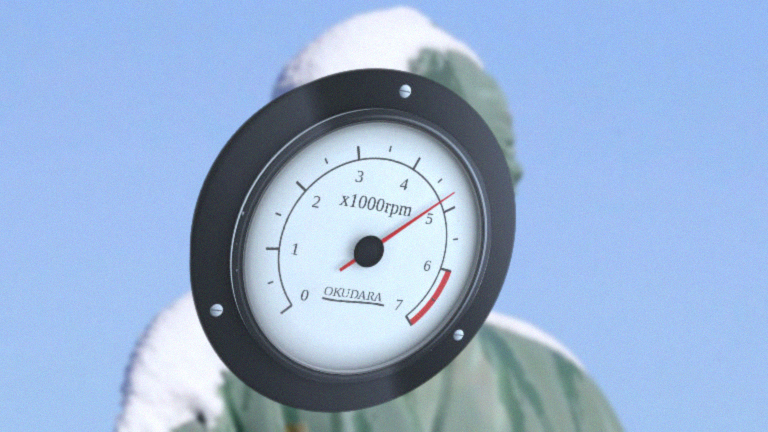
4750 rpm
